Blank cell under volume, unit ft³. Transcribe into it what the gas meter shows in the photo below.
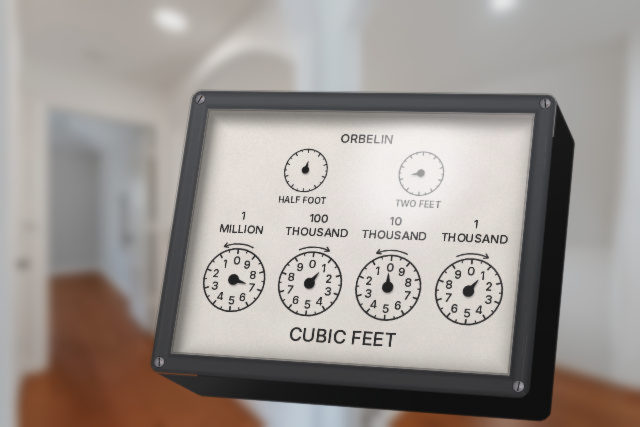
710100 ft³
